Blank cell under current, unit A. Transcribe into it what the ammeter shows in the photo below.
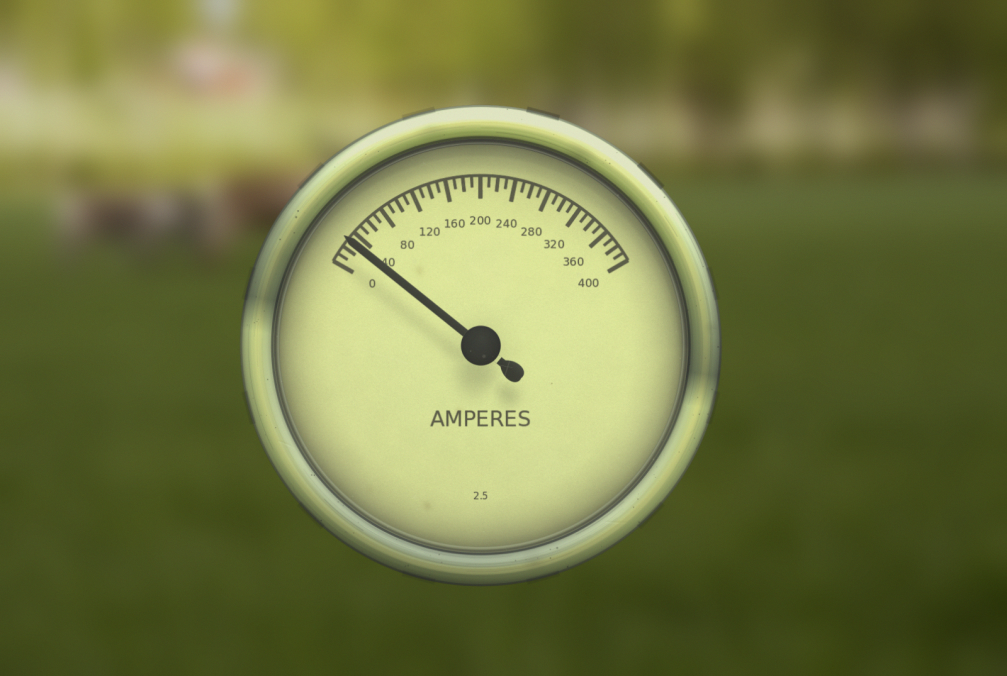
30 A
